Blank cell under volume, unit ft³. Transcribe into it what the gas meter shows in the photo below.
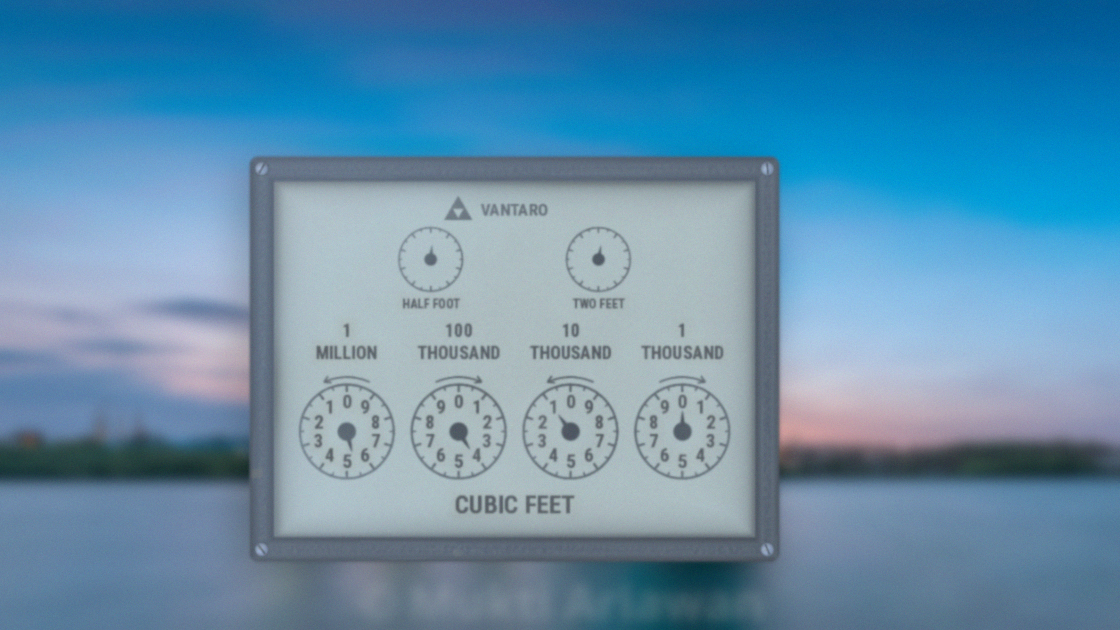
541000 ft³
